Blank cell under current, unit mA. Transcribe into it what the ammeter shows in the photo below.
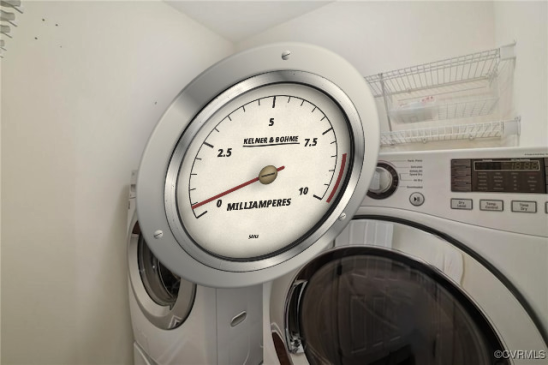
0.5 mA
